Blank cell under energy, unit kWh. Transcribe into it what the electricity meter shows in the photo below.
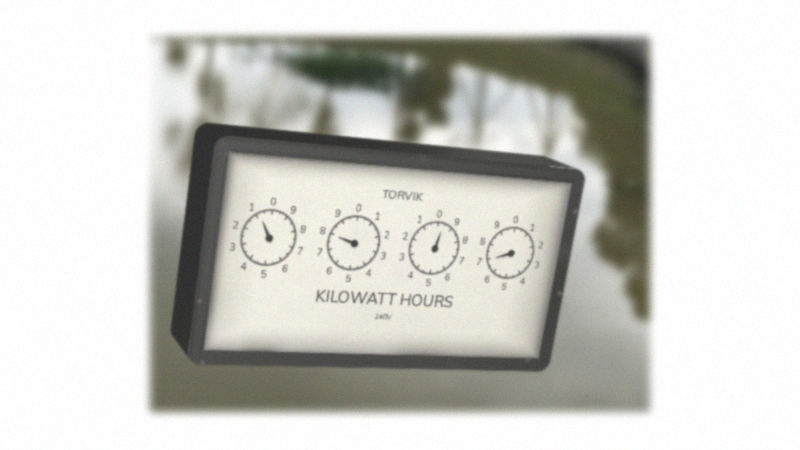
797 kWh
